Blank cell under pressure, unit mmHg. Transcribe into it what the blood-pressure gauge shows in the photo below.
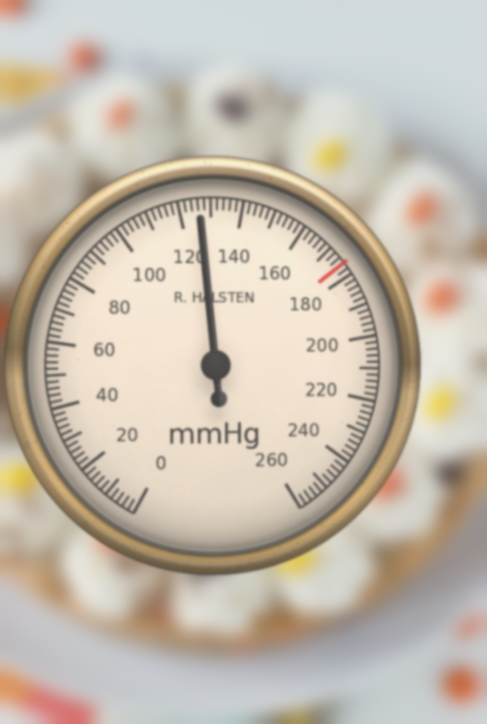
126 mmHg
